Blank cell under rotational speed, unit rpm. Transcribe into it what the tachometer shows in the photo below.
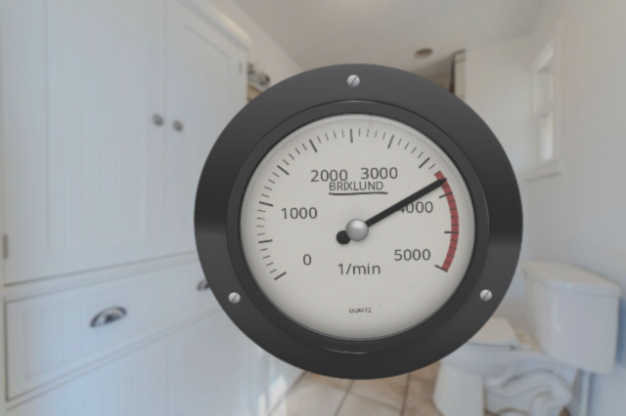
3800 rpm
